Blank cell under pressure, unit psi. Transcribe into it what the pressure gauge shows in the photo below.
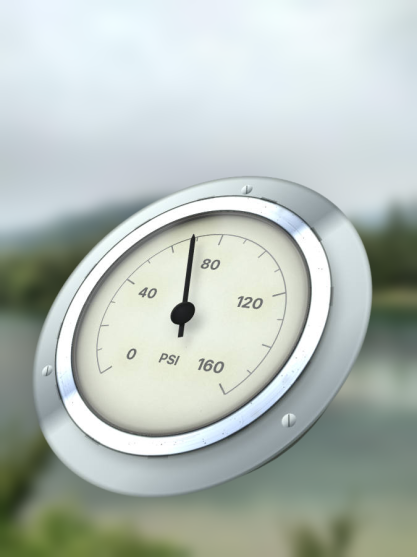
70 psi
